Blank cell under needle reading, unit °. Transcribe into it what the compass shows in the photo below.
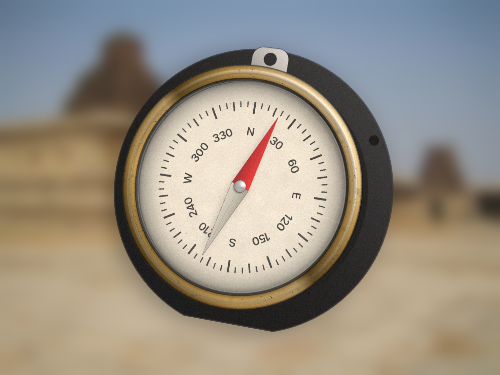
20 °
